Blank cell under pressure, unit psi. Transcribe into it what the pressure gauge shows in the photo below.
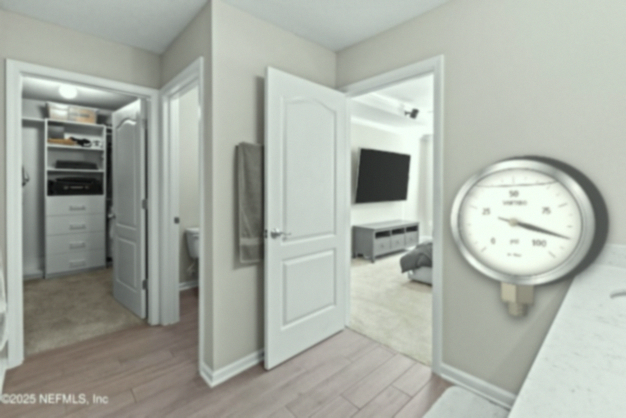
90 psi
